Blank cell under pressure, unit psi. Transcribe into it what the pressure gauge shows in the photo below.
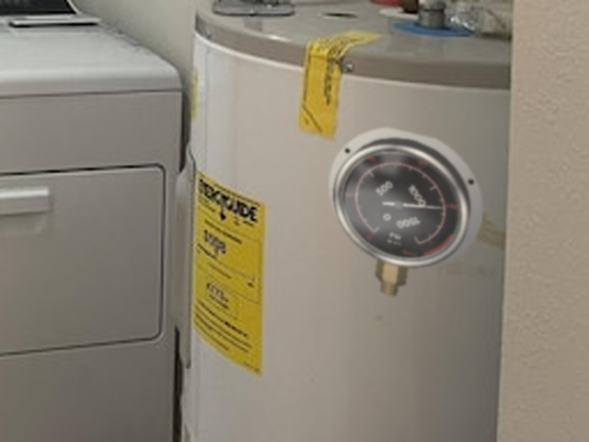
1150 psi
